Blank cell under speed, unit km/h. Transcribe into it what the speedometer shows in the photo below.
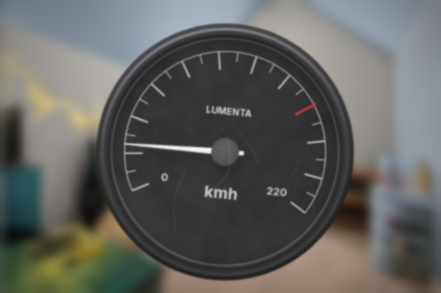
25 km/h
